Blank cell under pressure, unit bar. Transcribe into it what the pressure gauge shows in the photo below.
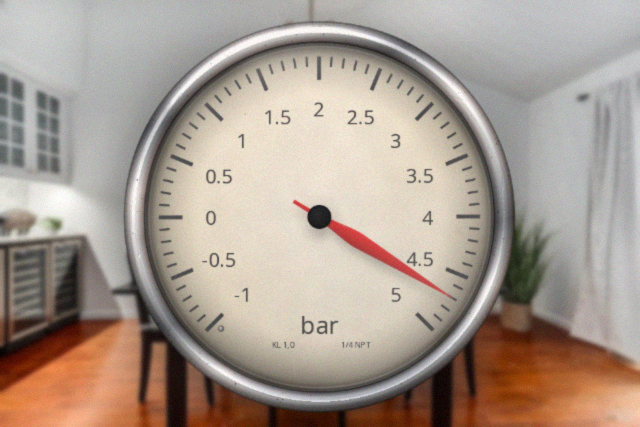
4.7 bar
